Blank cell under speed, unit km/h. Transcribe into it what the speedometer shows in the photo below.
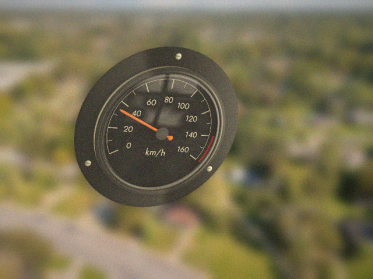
35 km/h
